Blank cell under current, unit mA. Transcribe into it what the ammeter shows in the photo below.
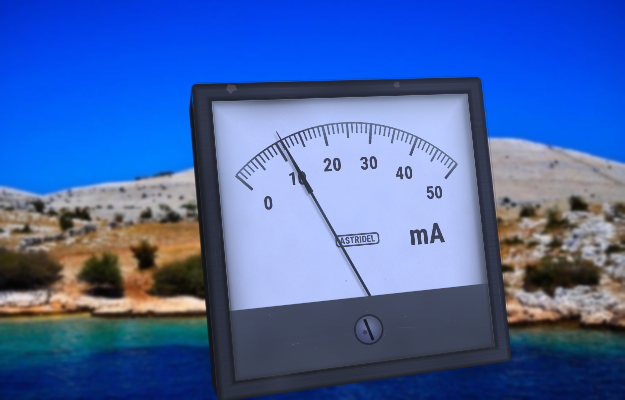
11 mA
